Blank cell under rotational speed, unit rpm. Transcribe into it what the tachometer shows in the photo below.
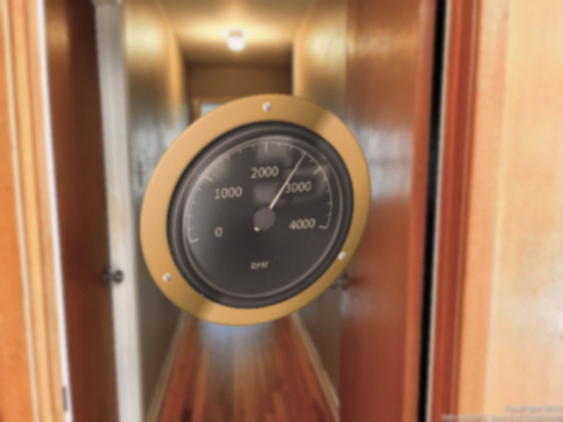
2600 rpm
